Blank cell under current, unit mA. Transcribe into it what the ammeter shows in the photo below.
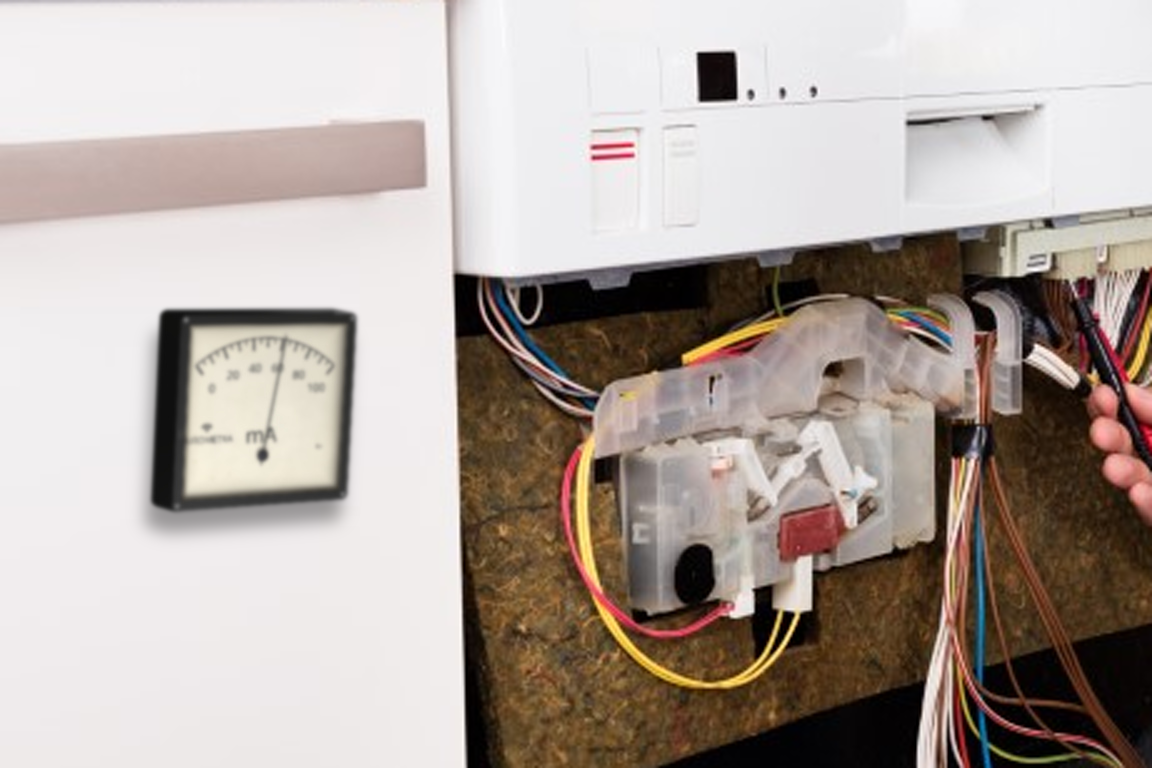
60 mA
